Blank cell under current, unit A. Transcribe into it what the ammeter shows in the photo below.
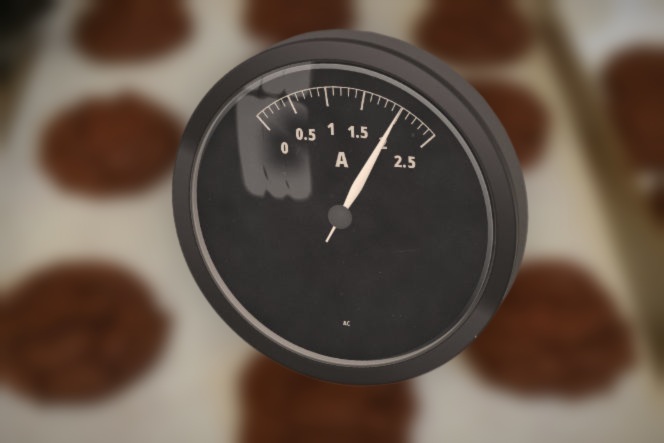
2 A
